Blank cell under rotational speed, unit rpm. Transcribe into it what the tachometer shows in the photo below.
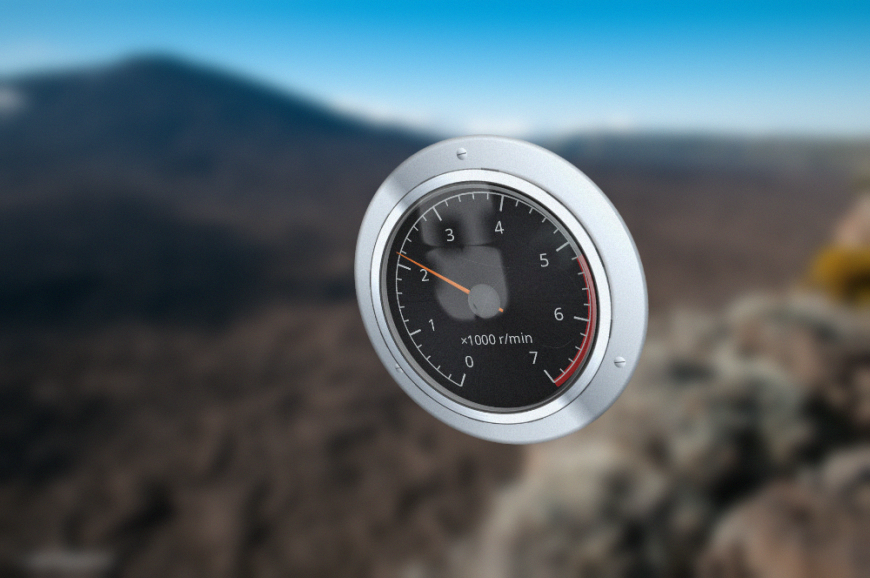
2200 rpm
